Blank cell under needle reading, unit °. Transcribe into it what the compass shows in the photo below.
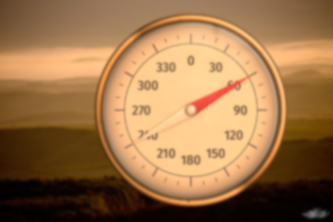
60 °
